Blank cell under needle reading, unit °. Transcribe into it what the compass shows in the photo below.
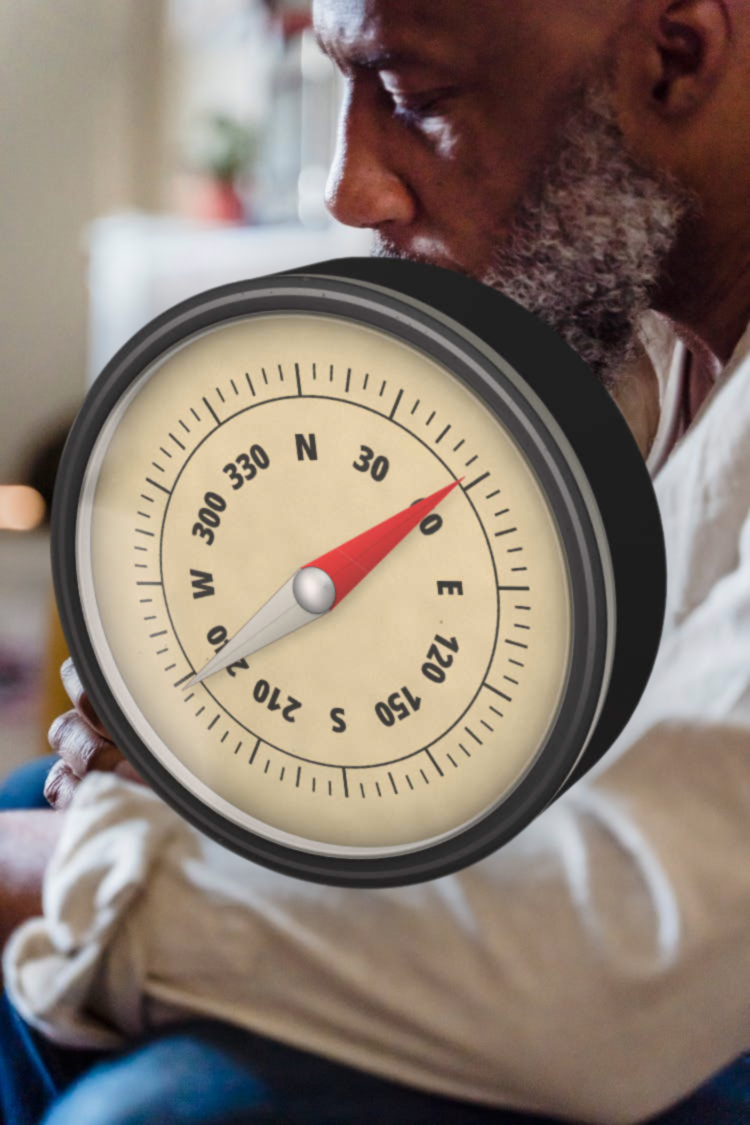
57.5 °
